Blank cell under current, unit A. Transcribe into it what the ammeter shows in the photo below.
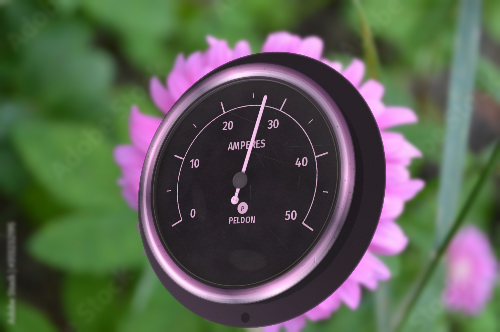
27.5 A
